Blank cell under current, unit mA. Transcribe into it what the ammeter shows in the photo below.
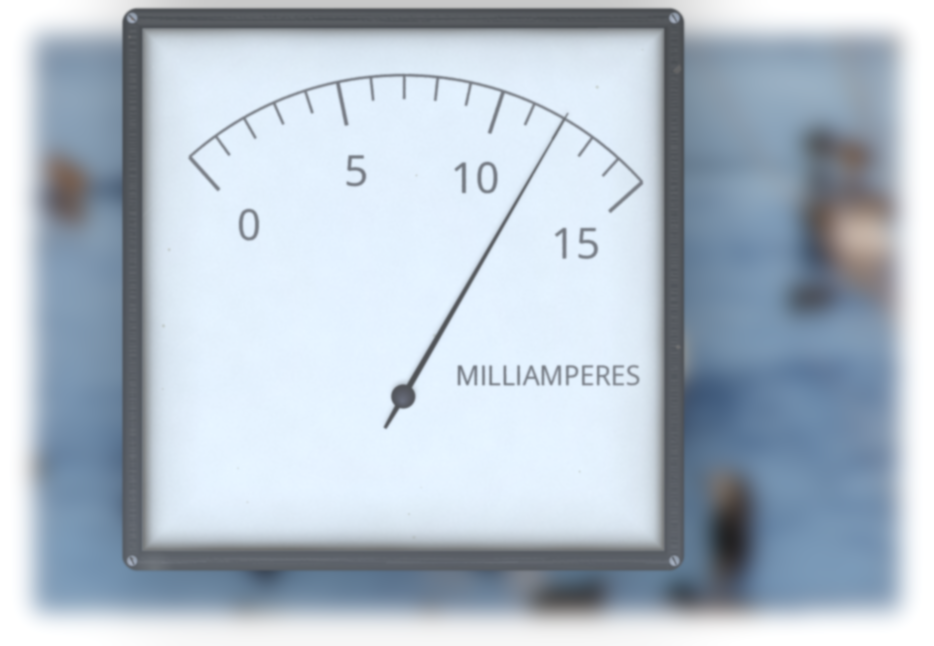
12 mA
